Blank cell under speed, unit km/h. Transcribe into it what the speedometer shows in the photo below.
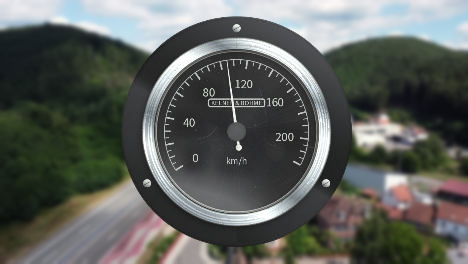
105 km/h
